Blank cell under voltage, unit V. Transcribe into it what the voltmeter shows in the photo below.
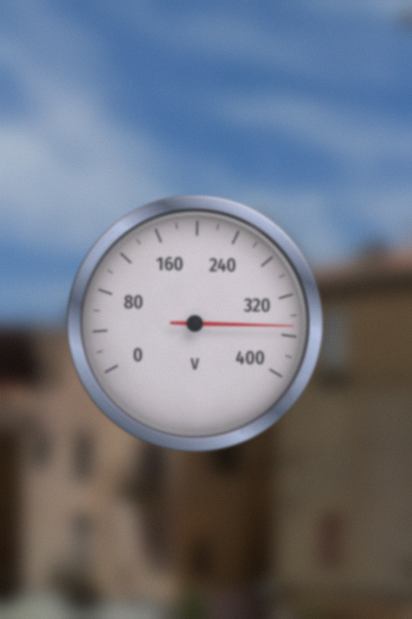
350 V
